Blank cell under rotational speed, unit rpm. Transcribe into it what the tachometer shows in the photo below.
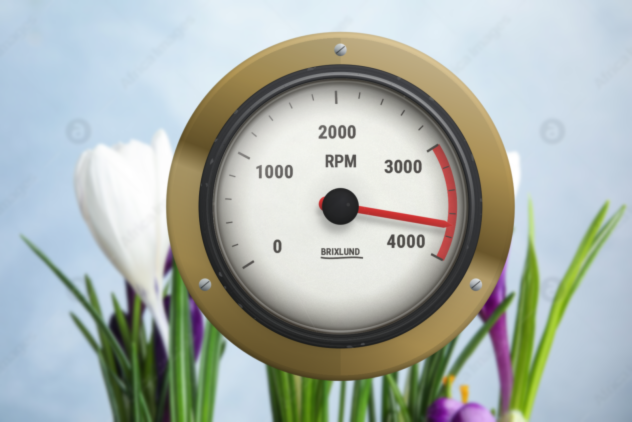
3700 rpm
